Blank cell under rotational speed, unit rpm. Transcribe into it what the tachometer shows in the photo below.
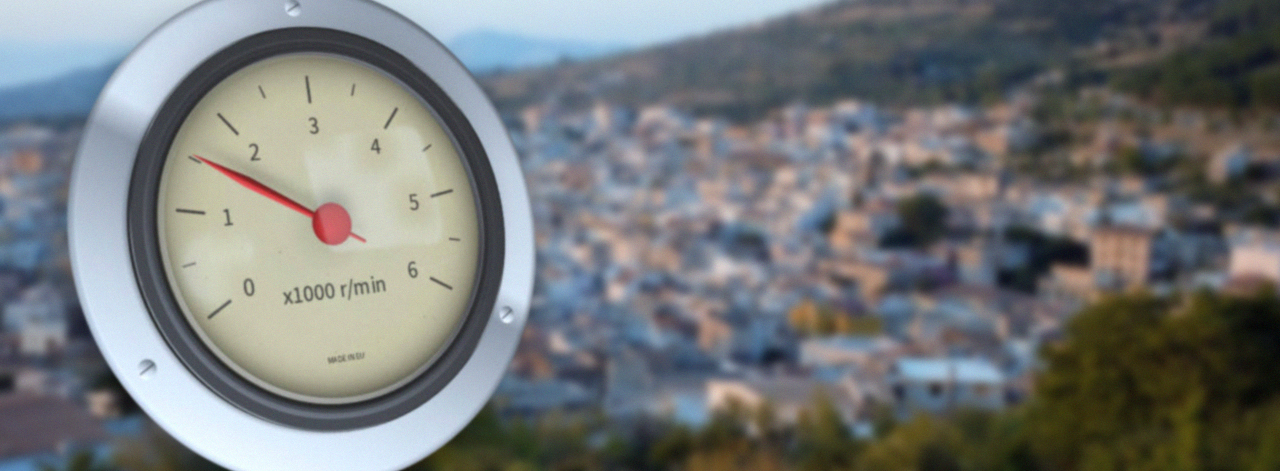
1500 rpm
